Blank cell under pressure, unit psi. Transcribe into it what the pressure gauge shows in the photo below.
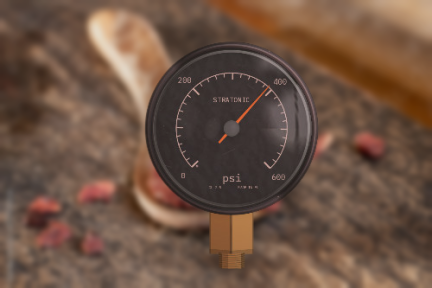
390 psi
